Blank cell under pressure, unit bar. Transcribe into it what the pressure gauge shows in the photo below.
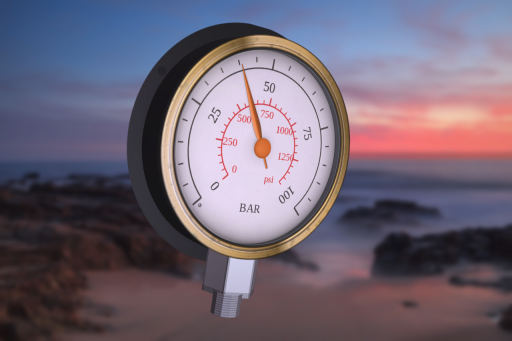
40 bar
